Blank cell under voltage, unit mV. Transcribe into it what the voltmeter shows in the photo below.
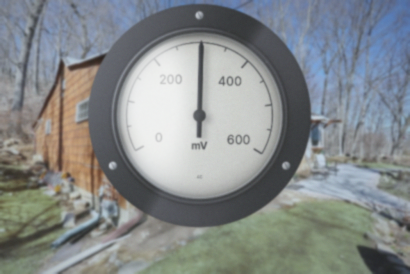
300 mV
